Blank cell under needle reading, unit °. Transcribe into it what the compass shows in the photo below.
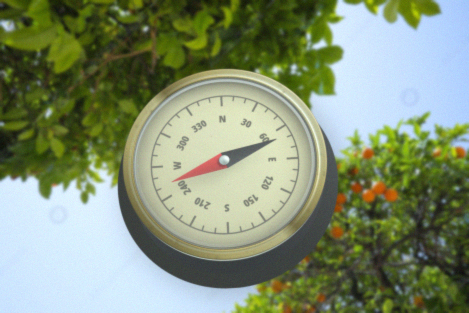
250 °
